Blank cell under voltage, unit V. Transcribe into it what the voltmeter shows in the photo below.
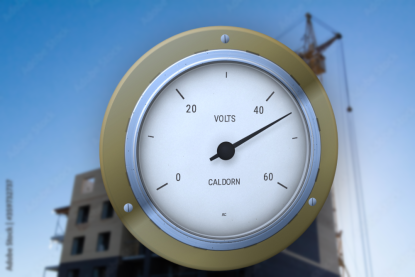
45 V
